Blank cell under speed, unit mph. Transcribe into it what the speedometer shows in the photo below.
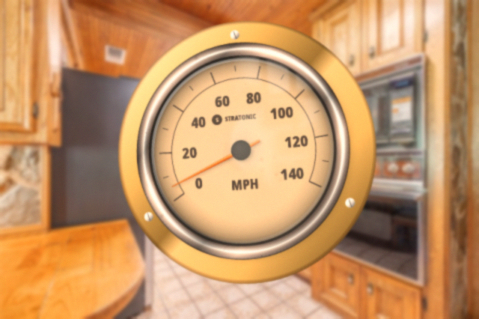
5 mph
